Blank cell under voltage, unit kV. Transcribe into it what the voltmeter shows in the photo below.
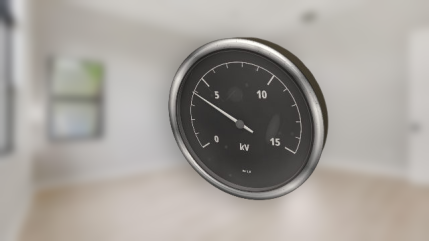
4 kV
